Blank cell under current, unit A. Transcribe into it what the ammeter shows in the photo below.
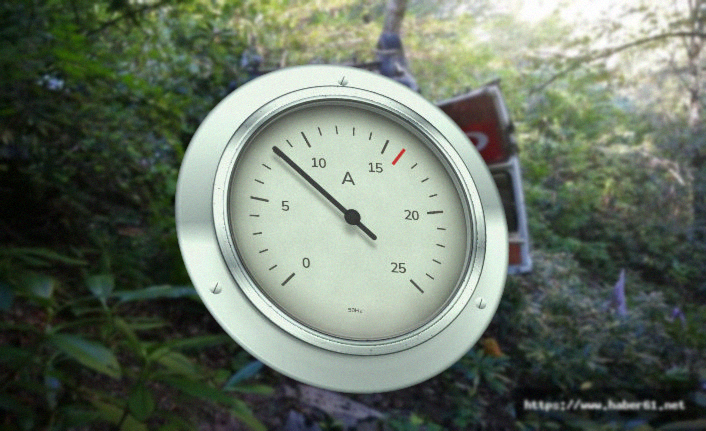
8 A
